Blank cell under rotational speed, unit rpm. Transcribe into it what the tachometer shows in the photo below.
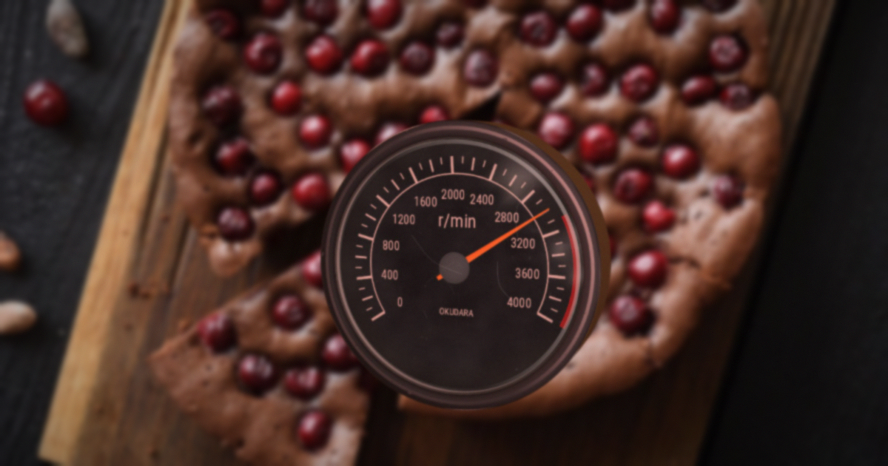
3000 rpm
